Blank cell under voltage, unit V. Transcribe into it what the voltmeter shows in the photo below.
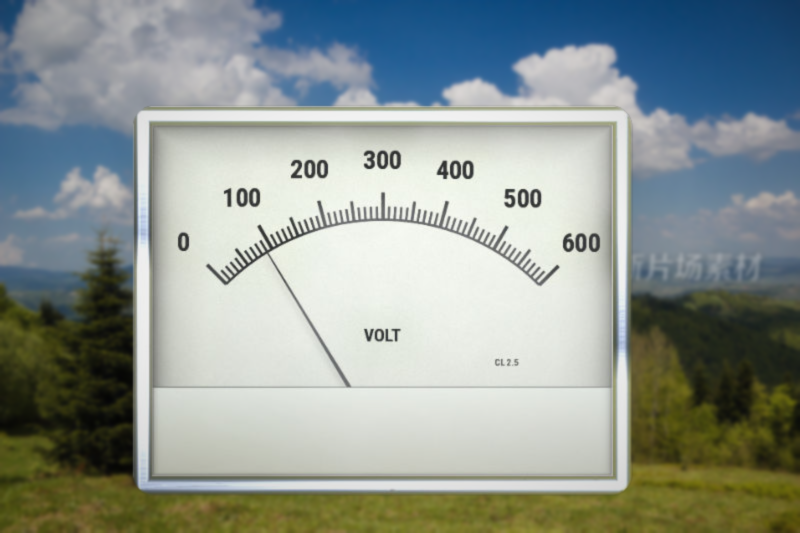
90 V
